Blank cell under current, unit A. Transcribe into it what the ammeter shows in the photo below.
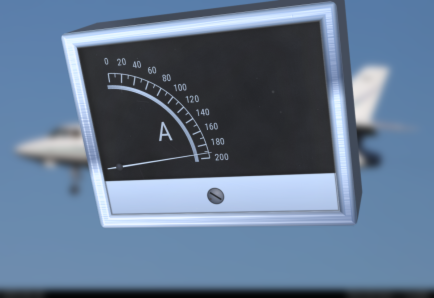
190 A
